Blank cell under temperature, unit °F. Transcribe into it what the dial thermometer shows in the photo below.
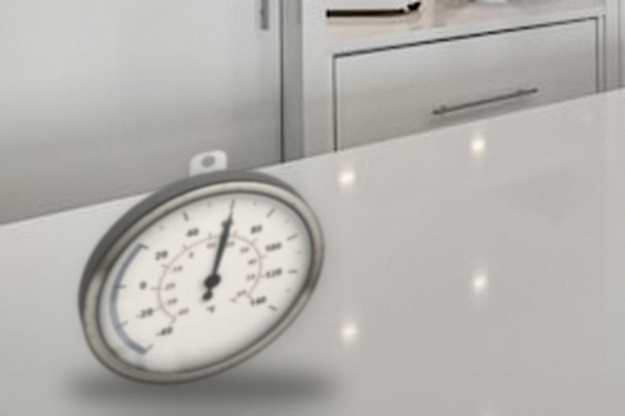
60 °F
